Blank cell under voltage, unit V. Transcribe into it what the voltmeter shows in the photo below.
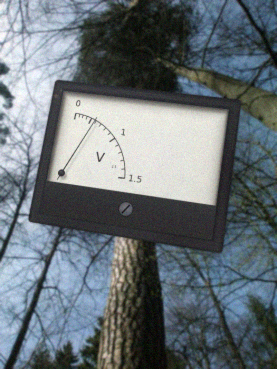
0.6 V
